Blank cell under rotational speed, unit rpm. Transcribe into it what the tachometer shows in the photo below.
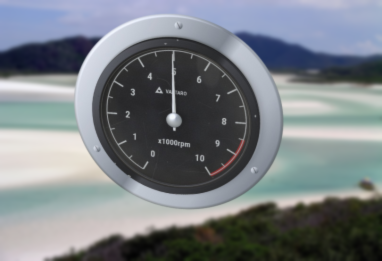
5000 rpm
